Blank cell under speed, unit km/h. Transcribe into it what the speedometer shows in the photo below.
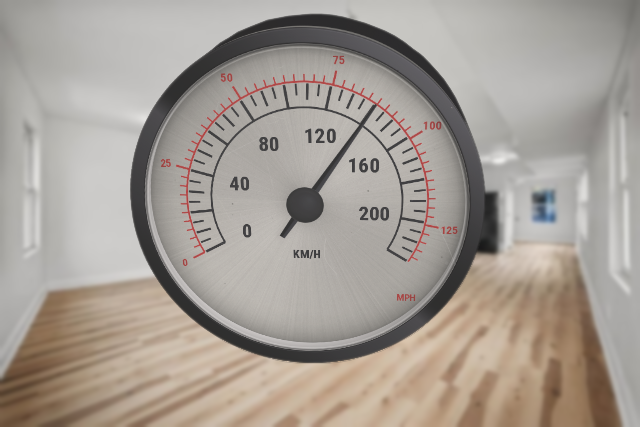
140 km/h
